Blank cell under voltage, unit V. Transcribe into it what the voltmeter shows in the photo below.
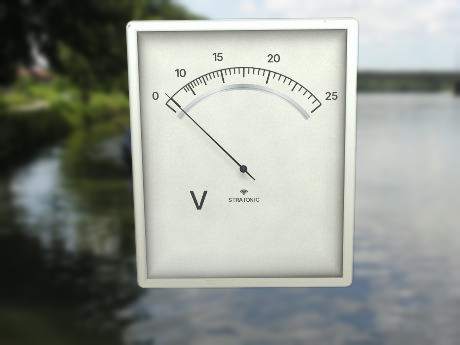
5 V
